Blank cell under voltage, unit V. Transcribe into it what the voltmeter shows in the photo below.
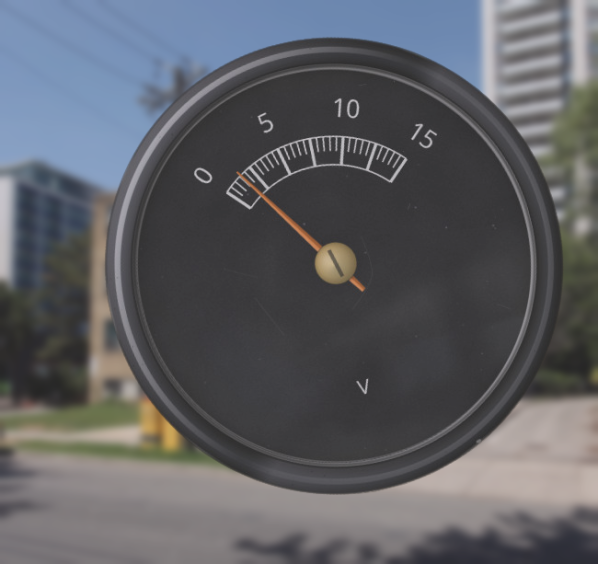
1.5 V
